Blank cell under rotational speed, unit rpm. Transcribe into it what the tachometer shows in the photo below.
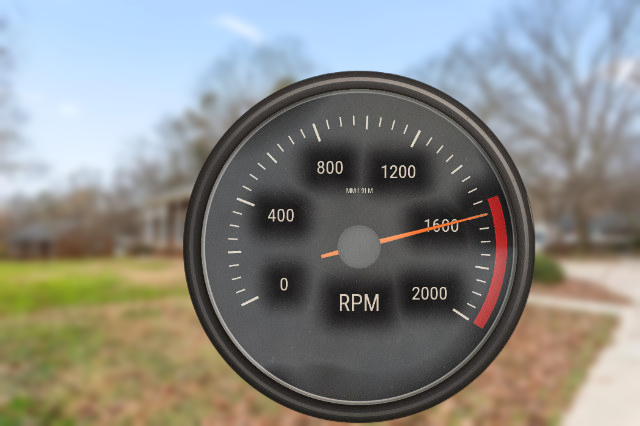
1600 rpm
